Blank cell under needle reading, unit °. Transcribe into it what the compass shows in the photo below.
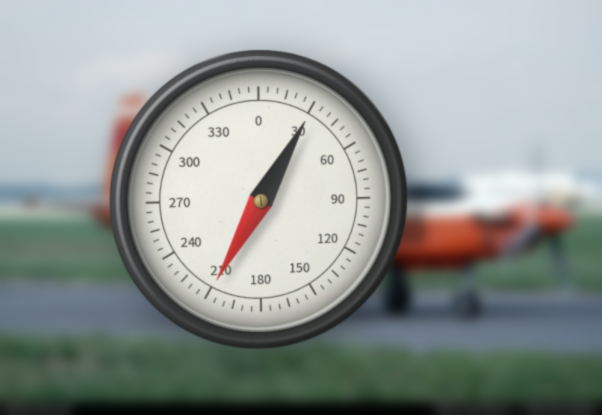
210 °
